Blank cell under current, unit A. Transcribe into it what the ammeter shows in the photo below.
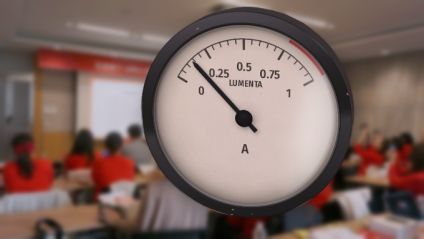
0.15 A
